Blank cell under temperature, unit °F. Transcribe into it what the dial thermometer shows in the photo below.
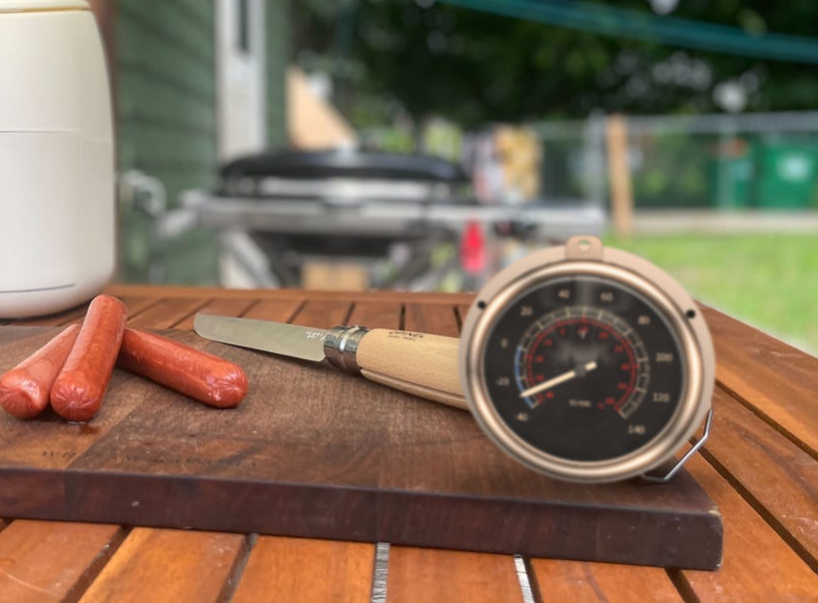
-30 °F
